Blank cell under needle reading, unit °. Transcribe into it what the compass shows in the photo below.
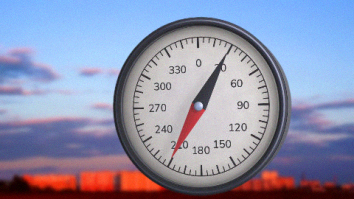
210 °
